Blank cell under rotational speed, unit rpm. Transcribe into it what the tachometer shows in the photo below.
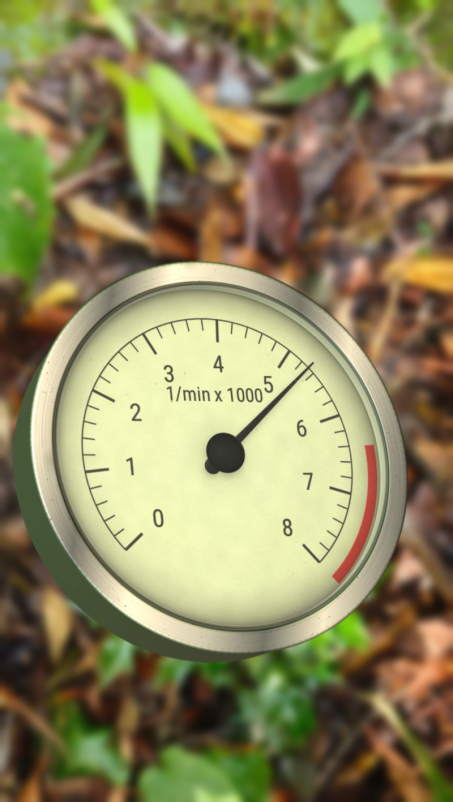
5300 rpm
